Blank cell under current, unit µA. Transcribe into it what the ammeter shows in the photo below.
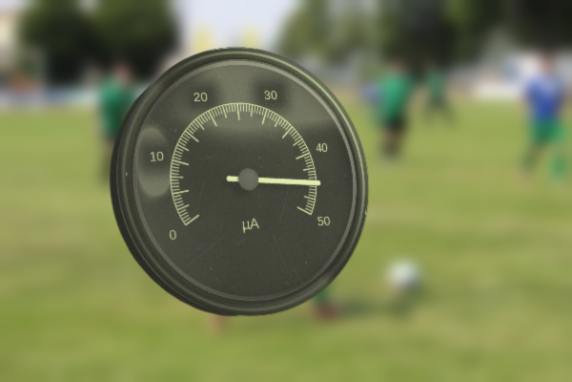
45 µA
